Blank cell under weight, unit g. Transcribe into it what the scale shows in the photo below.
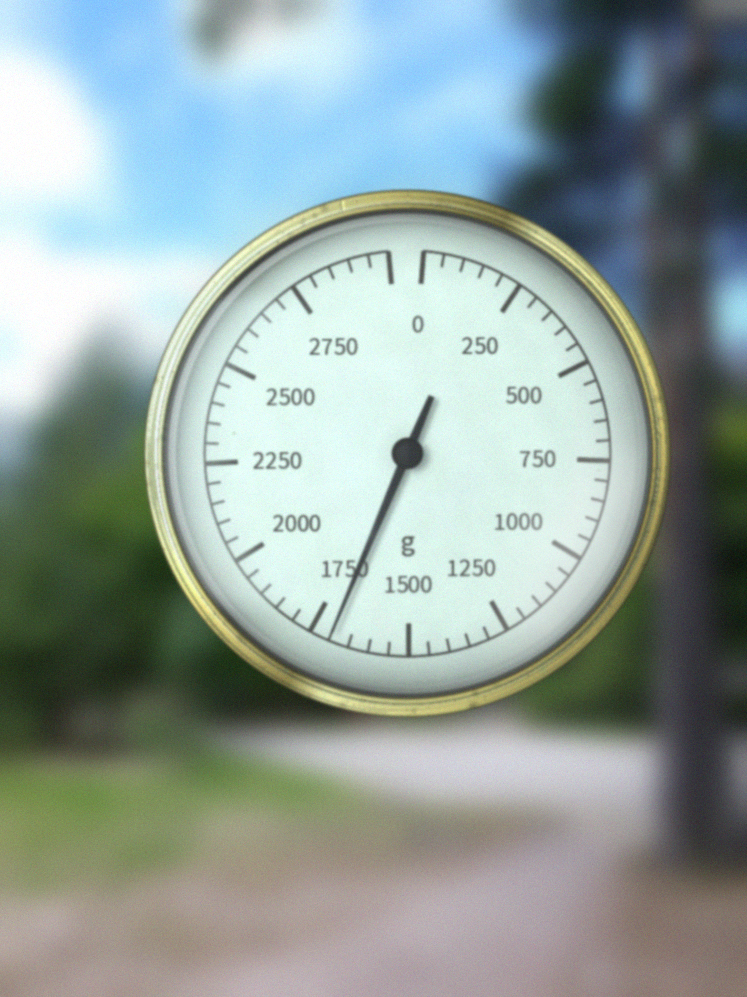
1700 g
